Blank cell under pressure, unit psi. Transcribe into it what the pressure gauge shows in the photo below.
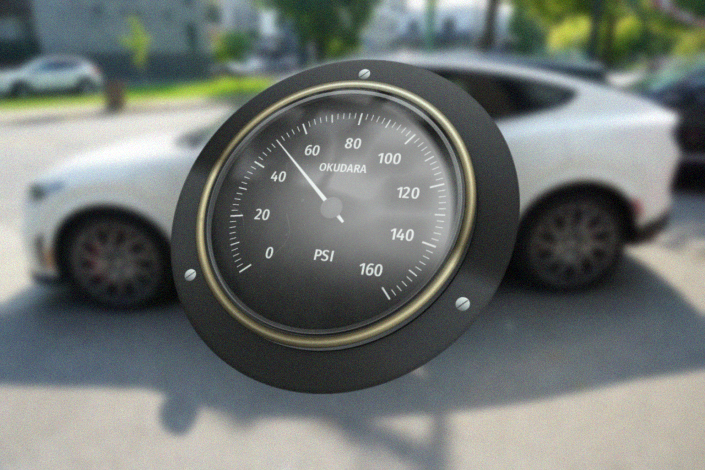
50 psi
